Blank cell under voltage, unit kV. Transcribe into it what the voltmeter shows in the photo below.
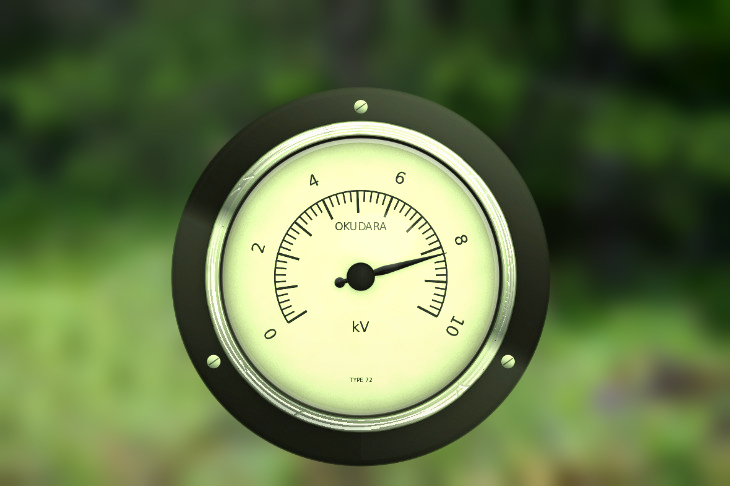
8.2 kV
